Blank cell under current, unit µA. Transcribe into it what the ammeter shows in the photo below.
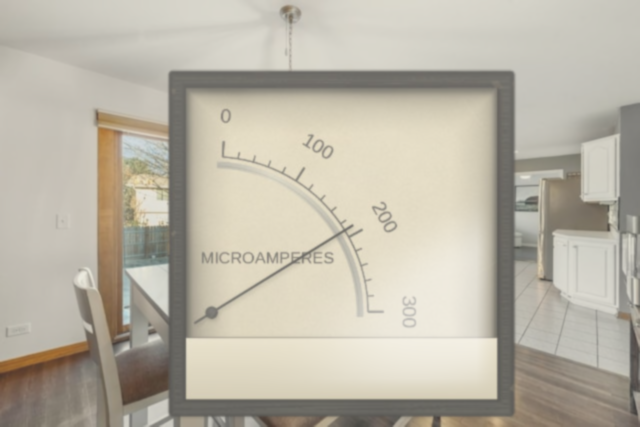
190 µA
